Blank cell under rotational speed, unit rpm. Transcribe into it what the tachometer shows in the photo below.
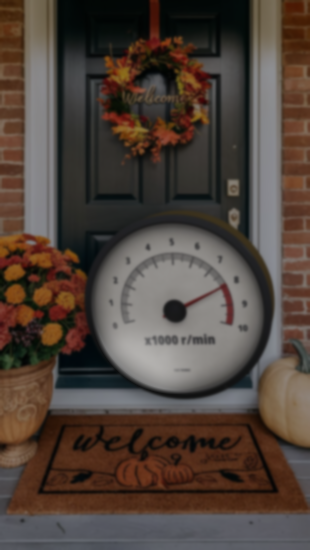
8000 rpm
